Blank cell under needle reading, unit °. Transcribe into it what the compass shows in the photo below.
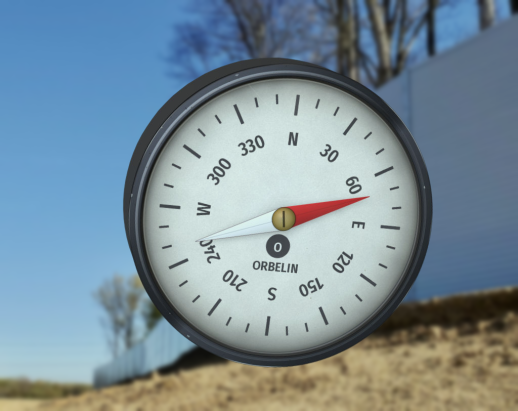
70 °
